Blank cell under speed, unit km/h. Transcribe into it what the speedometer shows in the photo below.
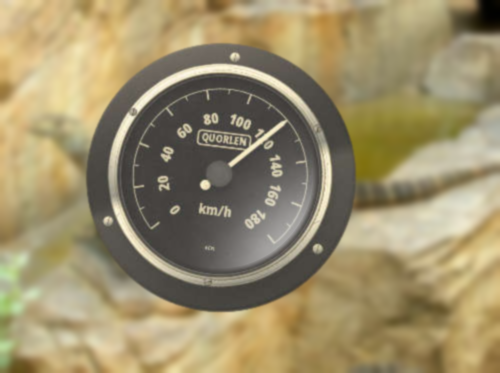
120 km/h
